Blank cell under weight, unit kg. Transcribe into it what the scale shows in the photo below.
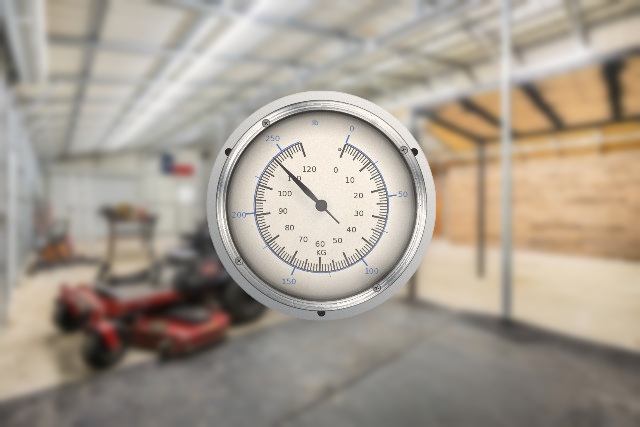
110 kg
